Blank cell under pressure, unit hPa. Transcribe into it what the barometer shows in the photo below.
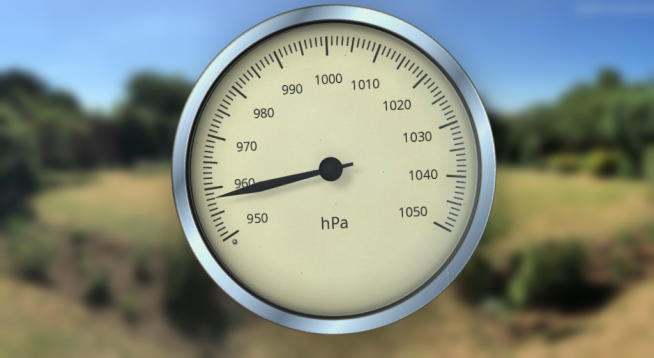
958 hPa
